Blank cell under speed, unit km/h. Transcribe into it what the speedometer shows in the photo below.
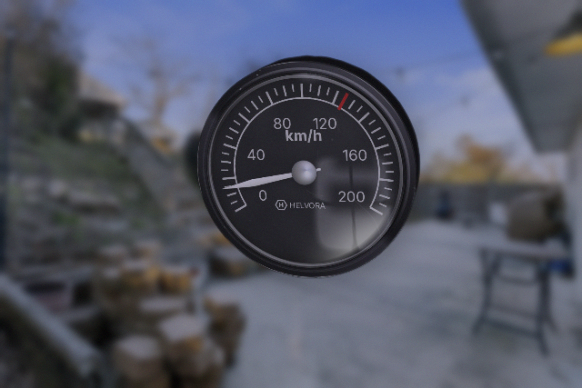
15 km/h
